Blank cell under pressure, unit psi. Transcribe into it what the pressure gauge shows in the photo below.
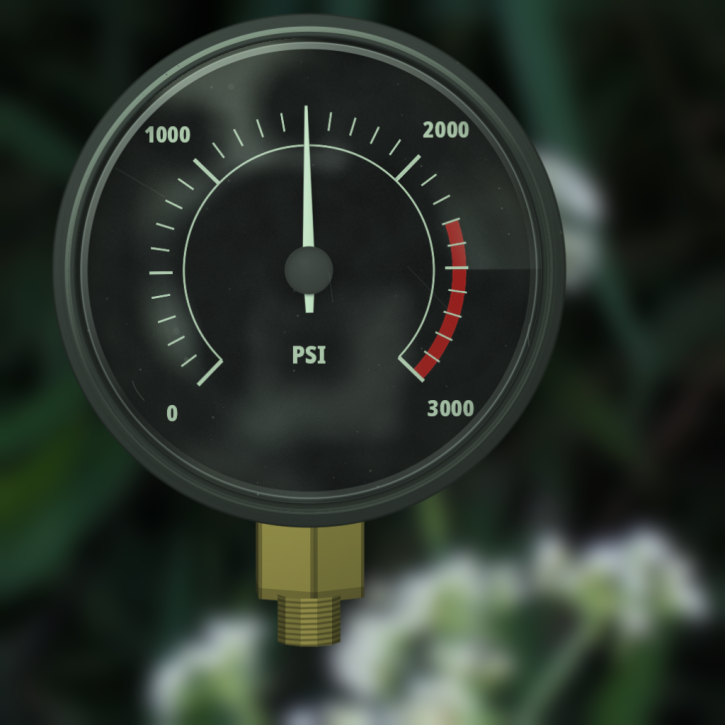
1500 psi
